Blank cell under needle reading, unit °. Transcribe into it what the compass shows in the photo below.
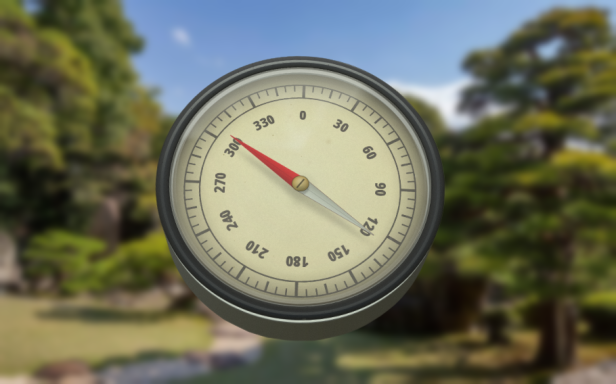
305 °
